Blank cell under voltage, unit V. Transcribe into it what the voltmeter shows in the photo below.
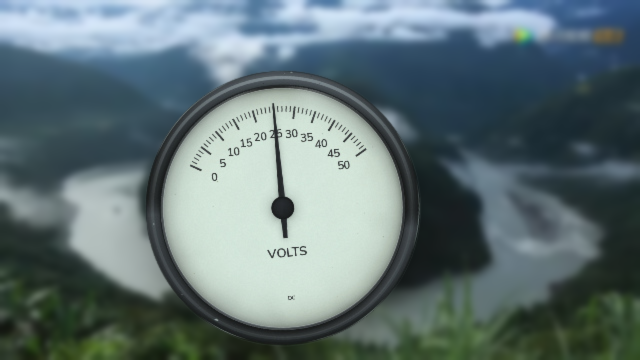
25 V
